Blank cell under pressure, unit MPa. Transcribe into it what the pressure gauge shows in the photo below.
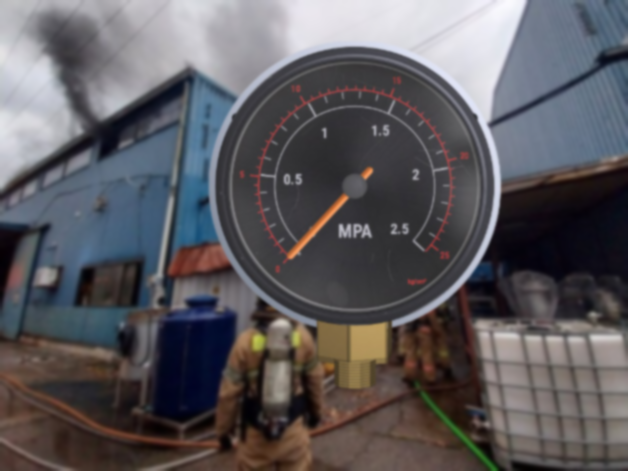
0 MPa
